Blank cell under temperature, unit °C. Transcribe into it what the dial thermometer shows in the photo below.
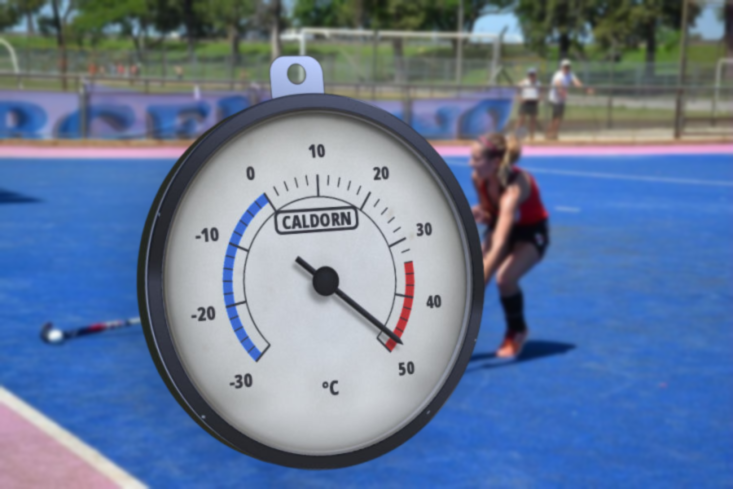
48 °C
